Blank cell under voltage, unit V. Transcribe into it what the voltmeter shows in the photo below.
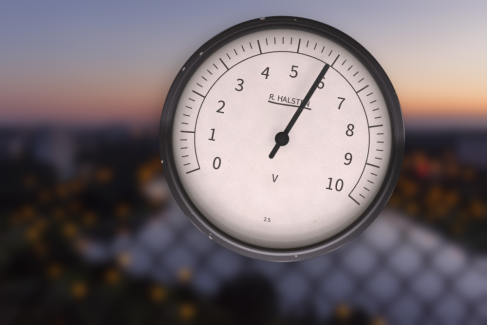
5.9 V
